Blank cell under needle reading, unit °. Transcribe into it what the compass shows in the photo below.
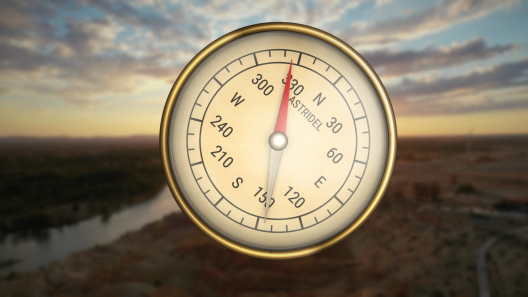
325 °
